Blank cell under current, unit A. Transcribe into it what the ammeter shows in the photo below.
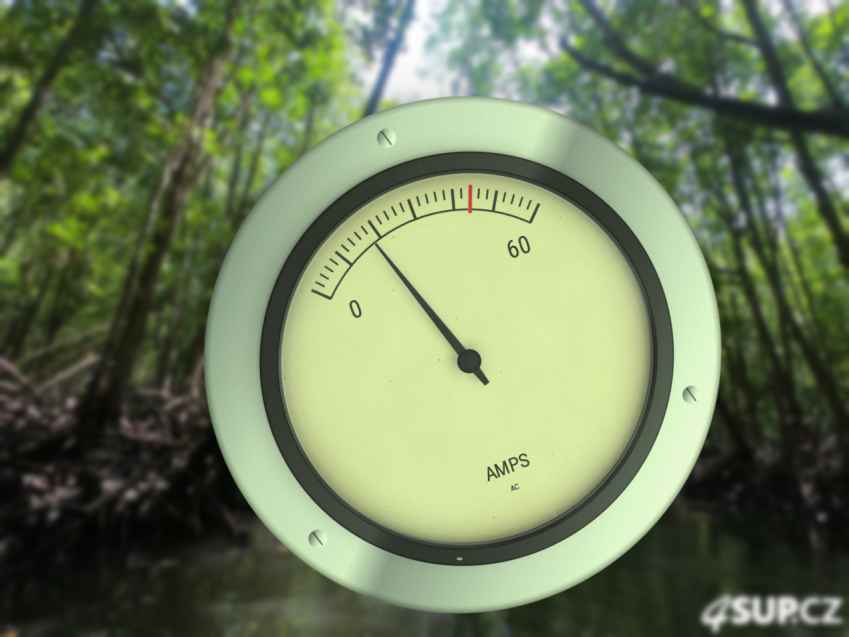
18 A
